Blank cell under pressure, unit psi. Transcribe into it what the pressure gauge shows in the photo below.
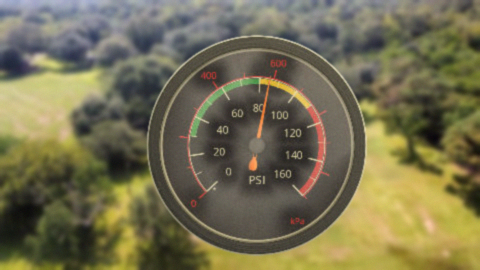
85 psi
